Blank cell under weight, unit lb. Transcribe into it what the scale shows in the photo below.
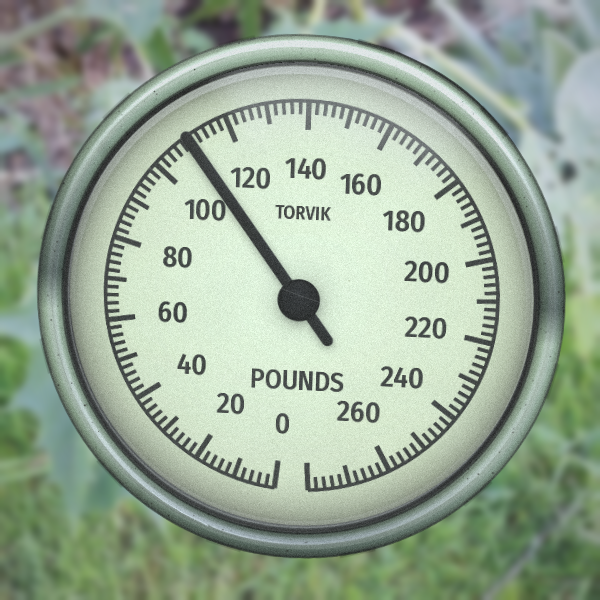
110 lb
